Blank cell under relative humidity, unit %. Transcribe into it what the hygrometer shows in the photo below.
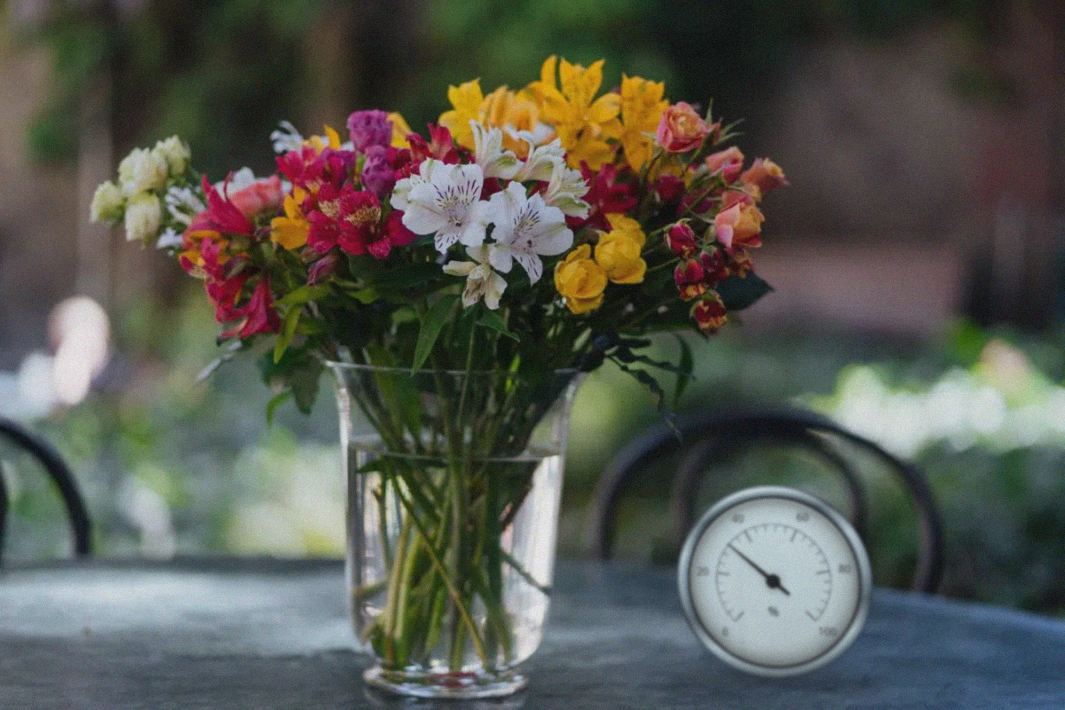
32 %
